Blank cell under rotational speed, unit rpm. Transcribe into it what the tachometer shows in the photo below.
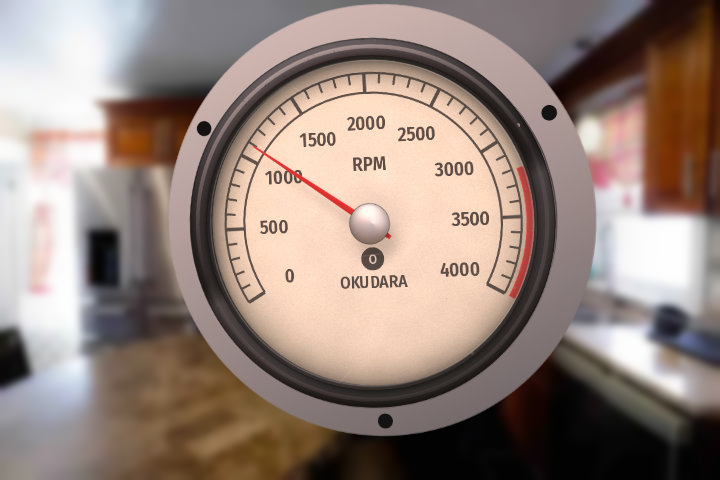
1100 rpm
